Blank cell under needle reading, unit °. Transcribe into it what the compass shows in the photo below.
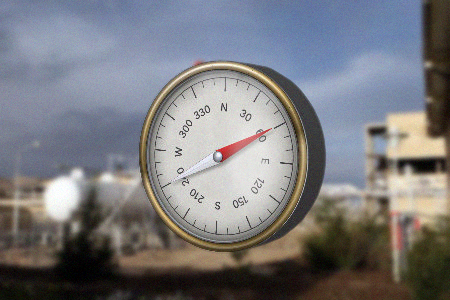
60 °
